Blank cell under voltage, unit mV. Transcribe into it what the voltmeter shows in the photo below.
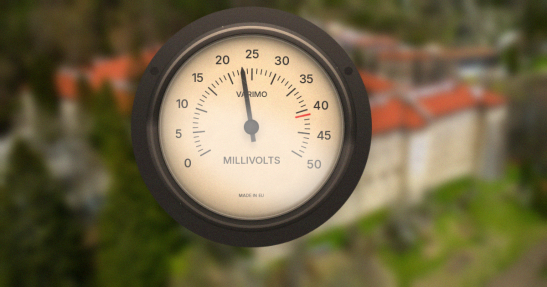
23 mV
